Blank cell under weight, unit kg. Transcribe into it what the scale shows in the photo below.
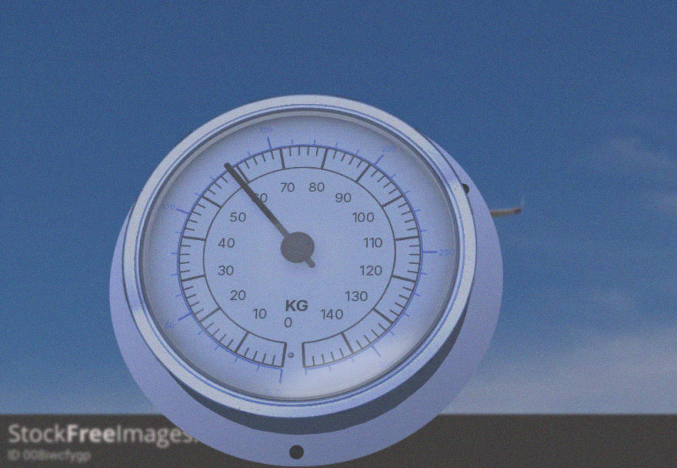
58 kg
